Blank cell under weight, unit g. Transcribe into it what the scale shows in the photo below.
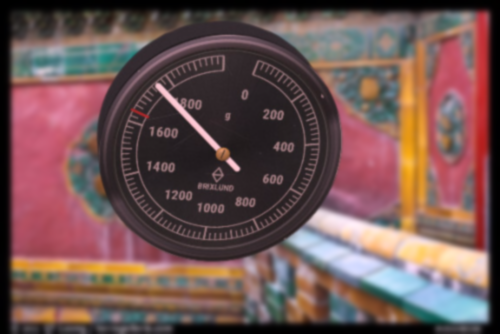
1760 g
